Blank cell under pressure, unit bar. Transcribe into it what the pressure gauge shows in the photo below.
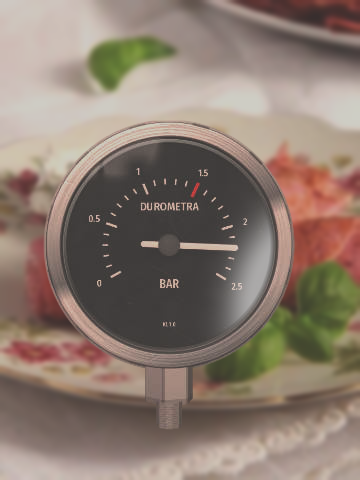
2.2 bar
